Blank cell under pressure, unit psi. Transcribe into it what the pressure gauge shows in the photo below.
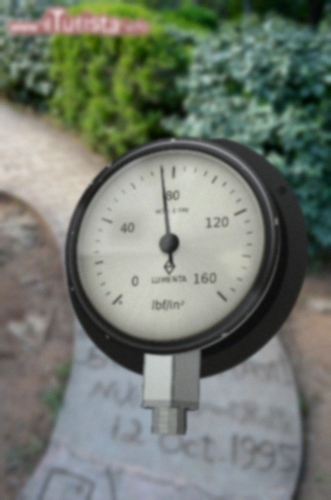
75 psi
